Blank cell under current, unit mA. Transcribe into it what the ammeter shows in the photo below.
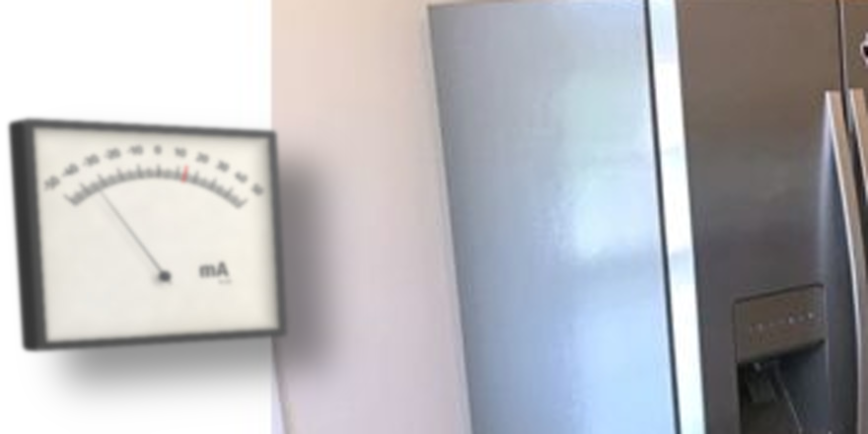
-35 mA
